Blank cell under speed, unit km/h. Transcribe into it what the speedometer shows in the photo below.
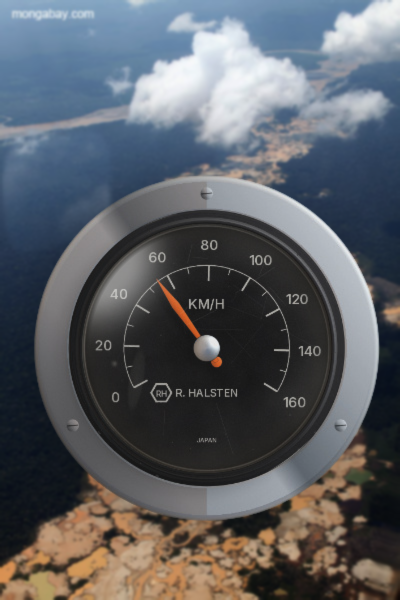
55 km/h
